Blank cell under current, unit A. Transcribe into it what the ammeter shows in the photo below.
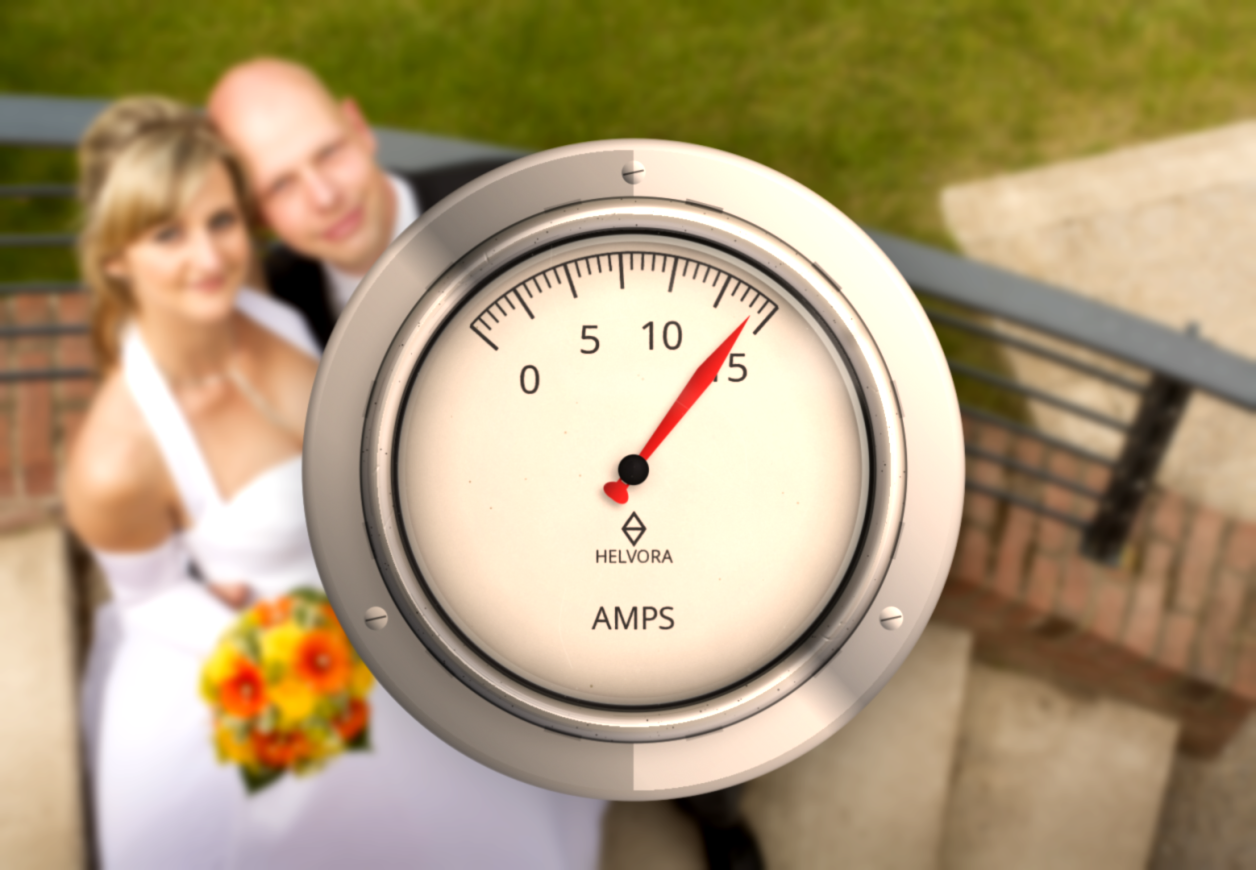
14.25 A
